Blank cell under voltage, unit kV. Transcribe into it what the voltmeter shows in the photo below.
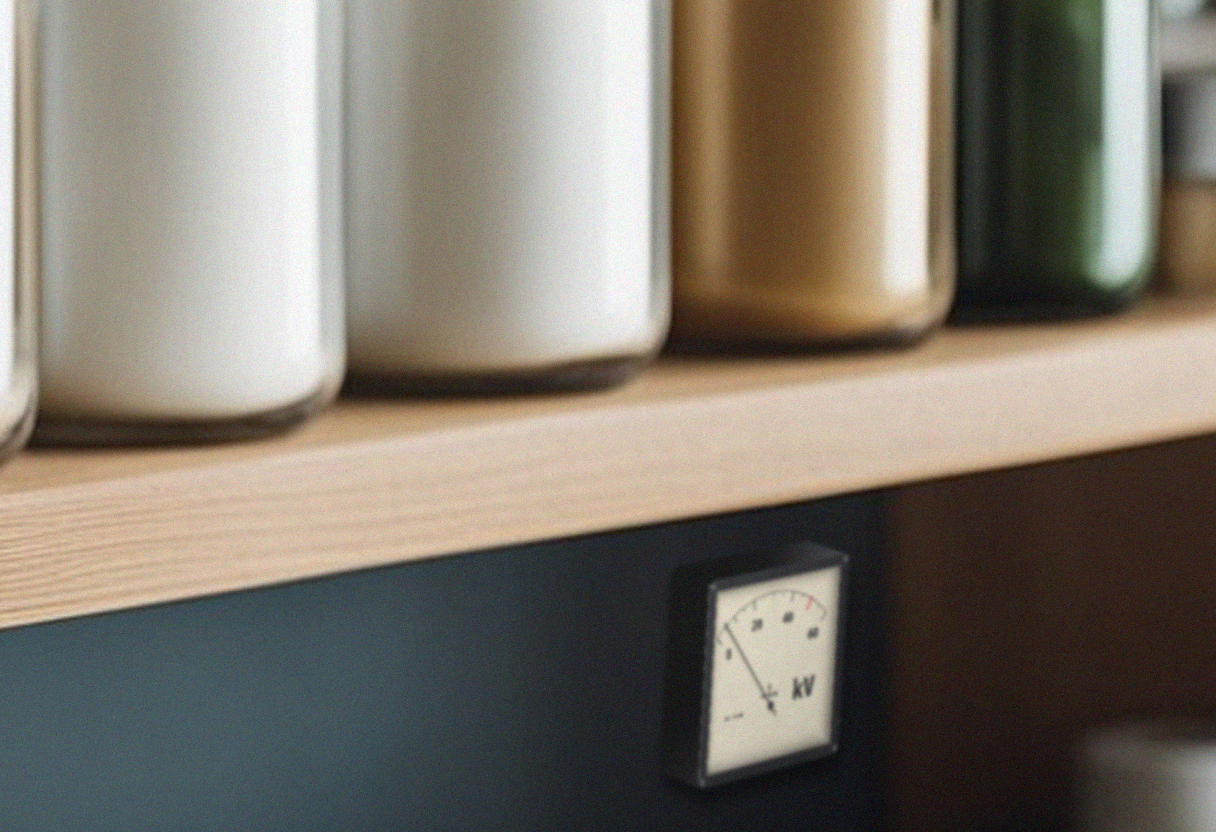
5 kV
